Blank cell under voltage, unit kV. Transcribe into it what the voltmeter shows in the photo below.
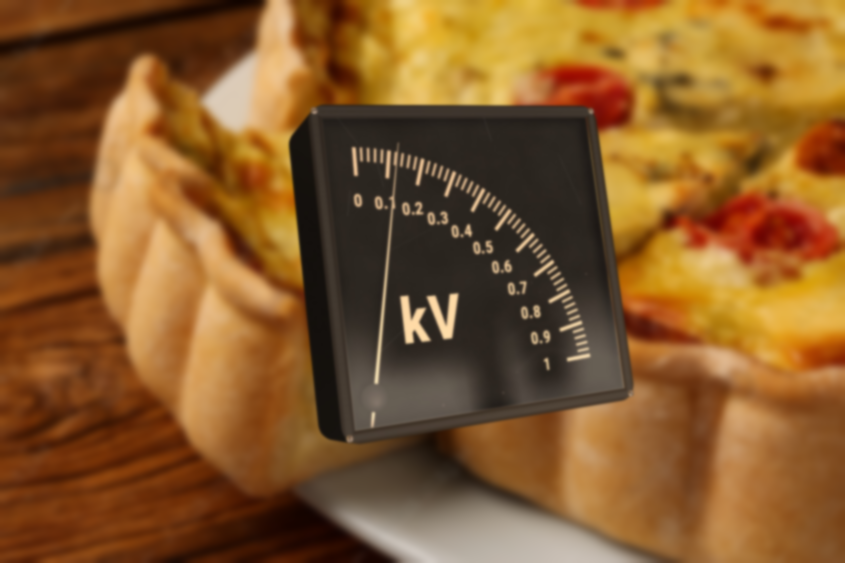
0.12 kV
